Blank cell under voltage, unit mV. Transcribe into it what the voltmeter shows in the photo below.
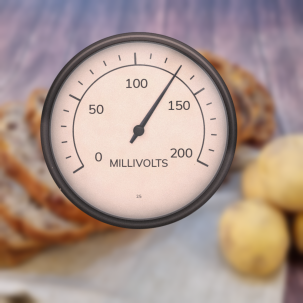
130 mV
